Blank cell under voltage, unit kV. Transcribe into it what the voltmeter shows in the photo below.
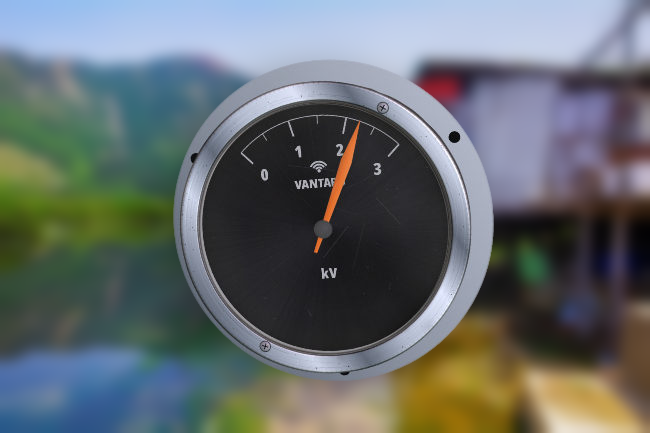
2.25 kV
